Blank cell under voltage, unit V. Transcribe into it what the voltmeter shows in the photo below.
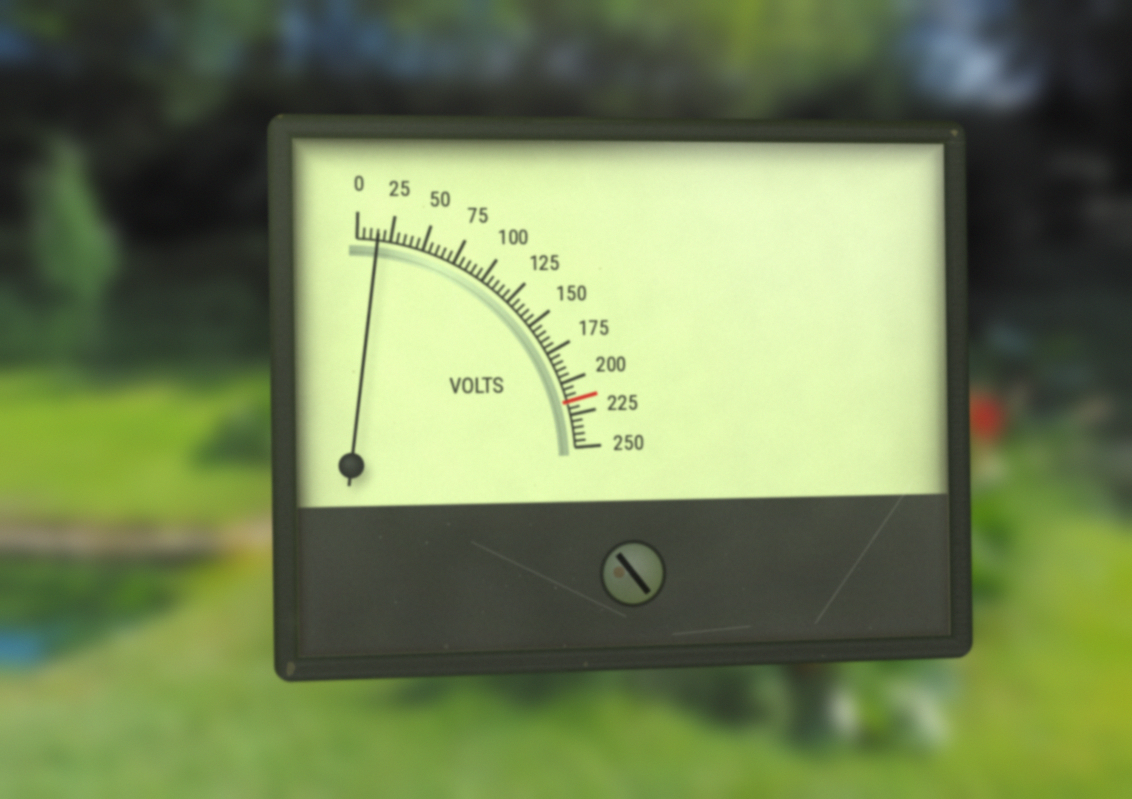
15 V
